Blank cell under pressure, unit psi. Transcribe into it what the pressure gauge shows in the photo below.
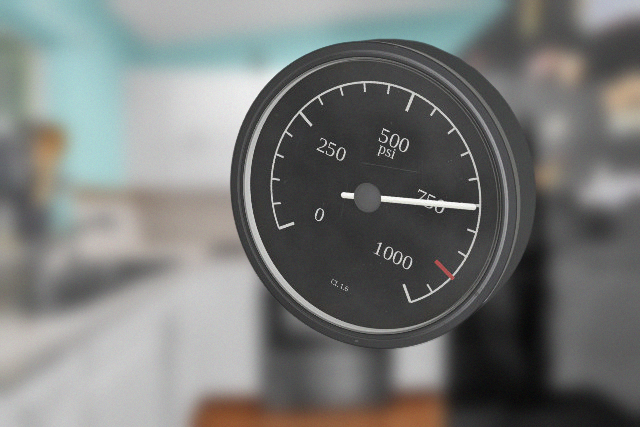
750 psi
